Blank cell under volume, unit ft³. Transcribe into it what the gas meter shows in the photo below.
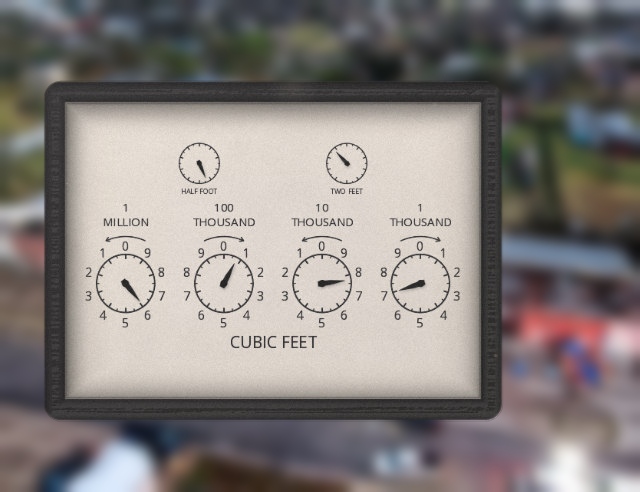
607700 ft³
